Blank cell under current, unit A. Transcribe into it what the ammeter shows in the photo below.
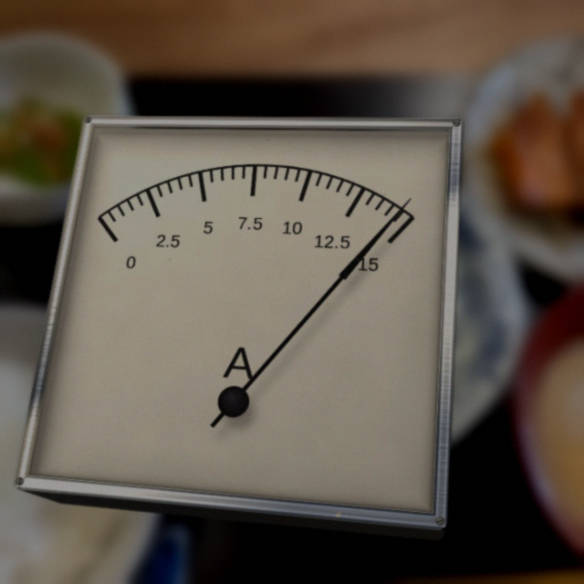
14.5 A
